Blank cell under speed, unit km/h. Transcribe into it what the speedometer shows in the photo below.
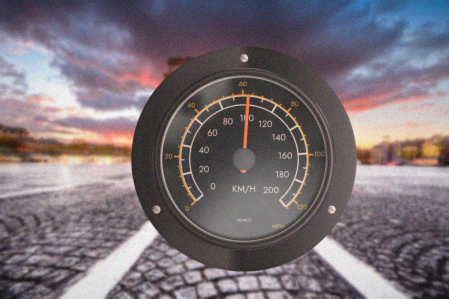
100 km/h
